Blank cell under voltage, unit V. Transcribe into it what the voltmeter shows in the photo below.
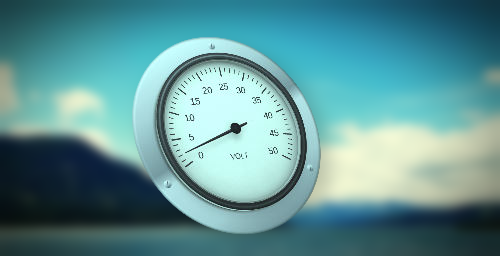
2 V
